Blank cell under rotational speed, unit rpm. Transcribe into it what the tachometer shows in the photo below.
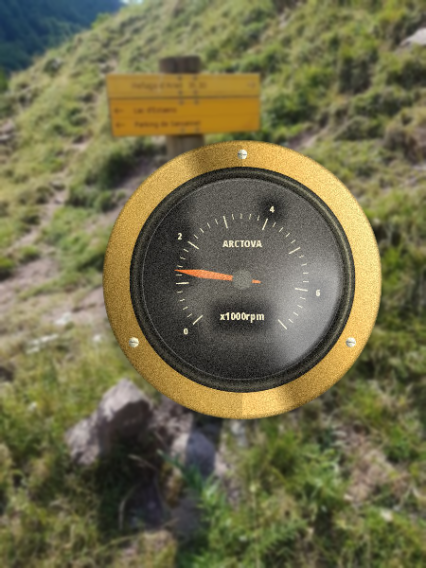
1300 rpm
